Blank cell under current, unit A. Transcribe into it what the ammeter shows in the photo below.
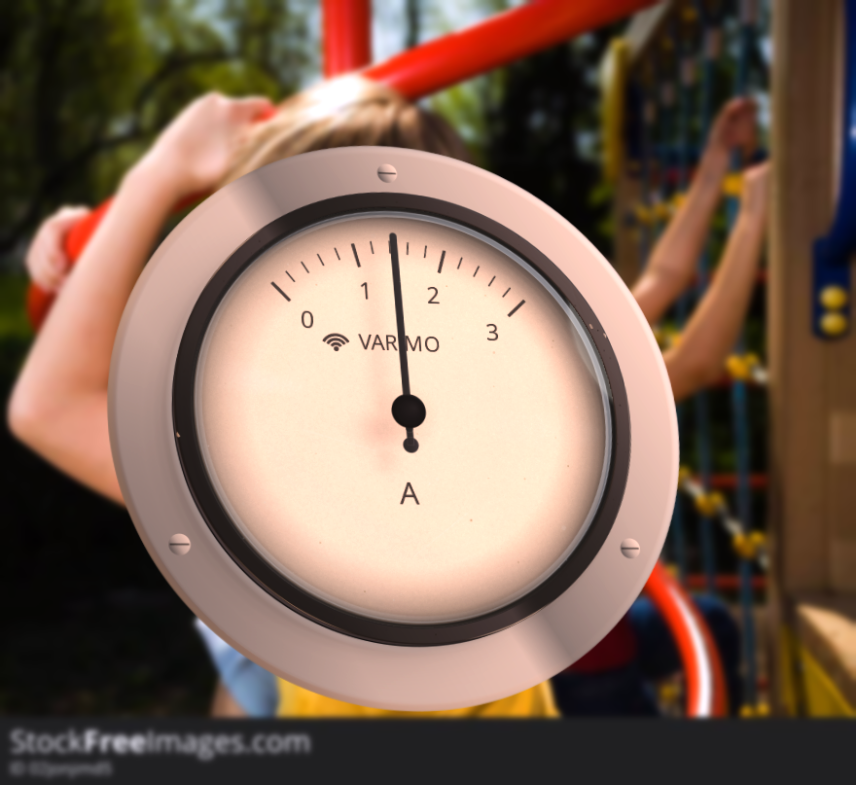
1.4 A
